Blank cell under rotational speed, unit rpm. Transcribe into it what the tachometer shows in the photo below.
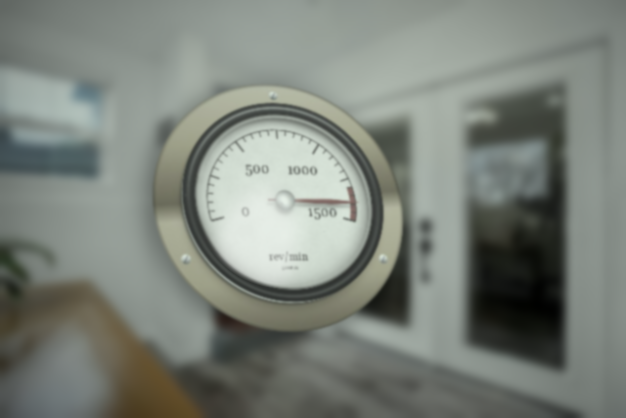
1400 rpm
